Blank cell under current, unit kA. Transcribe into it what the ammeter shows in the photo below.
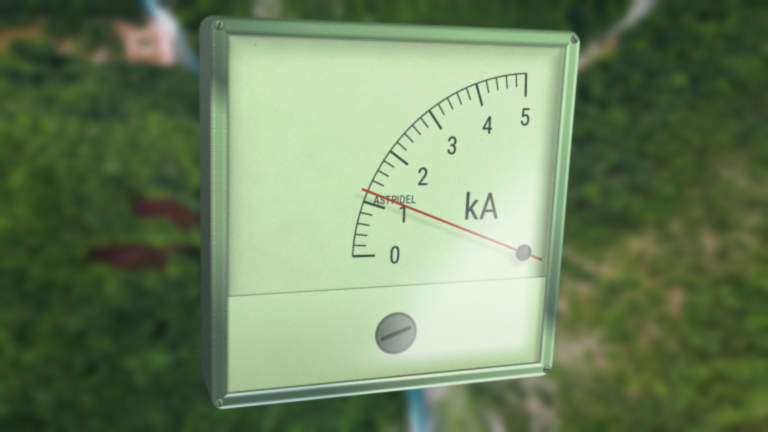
1.2 kA
